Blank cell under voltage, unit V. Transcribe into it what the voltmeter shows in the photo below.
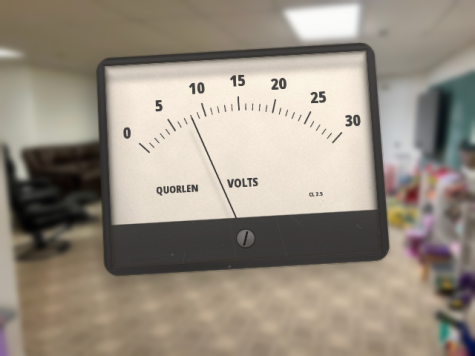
8 V
